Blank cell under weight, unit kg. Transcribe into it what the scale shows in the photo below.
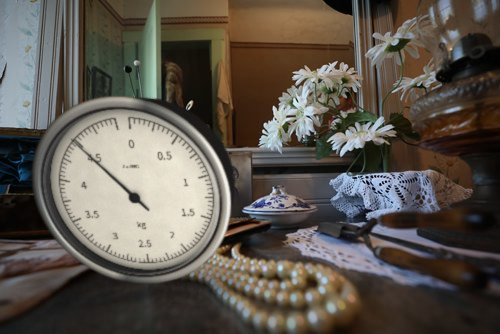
4.5 kg
